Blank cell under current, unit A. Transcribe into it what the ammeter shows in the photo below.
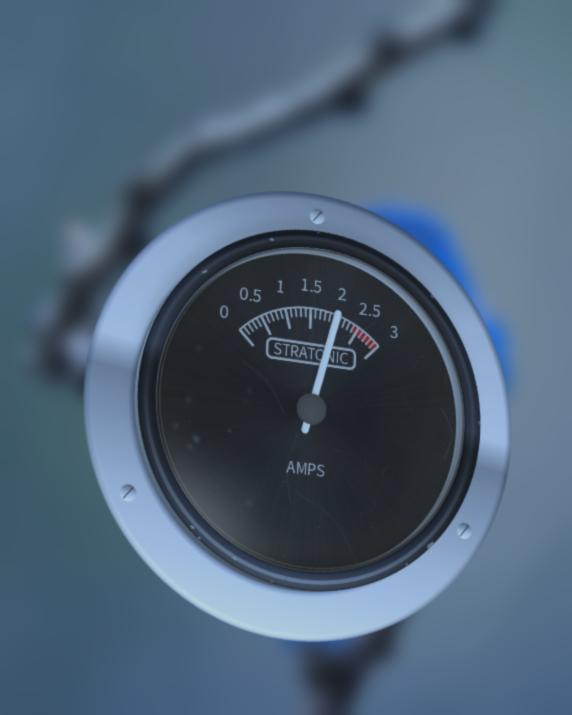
2 A
